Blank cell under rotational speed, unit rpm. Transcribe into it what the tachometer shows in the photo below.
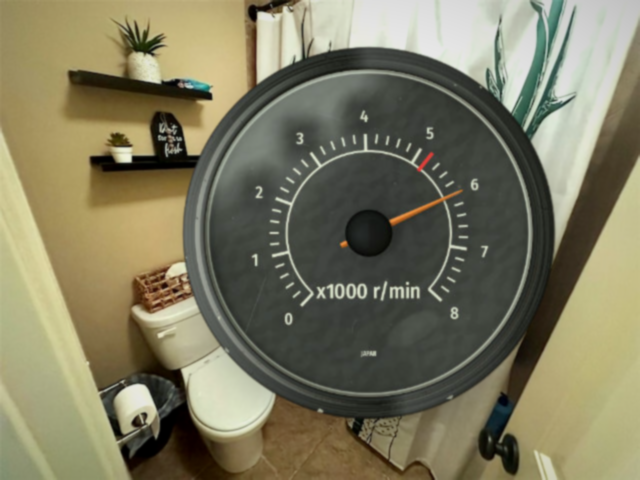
6000 rpm
